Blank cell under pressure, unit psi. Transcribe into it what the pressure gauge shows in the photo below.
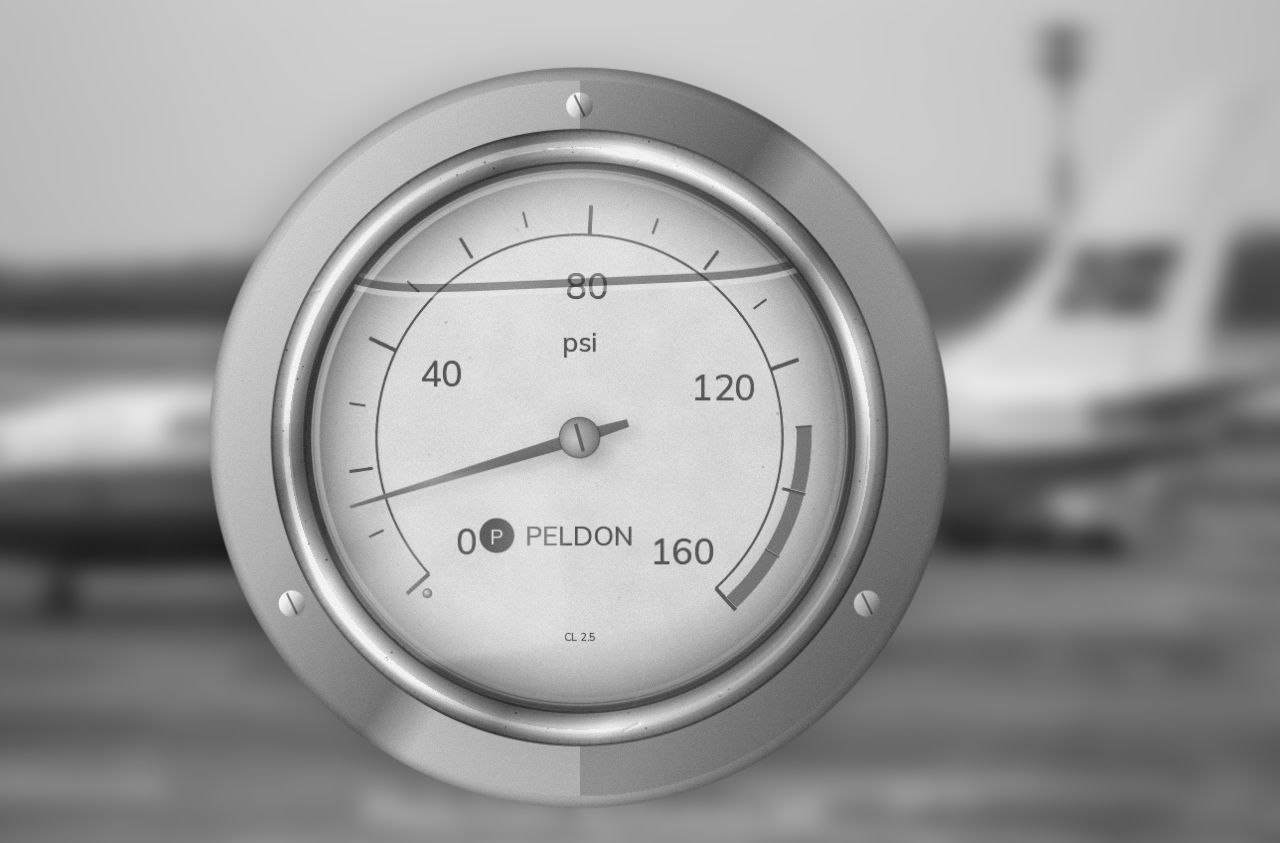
15 psi
